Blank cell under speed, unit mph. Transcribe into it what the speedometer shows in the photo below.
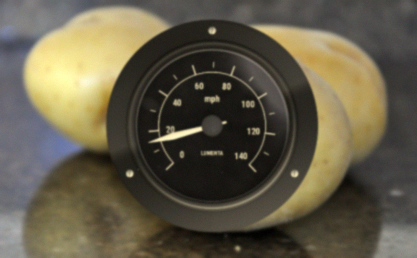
15 mph
